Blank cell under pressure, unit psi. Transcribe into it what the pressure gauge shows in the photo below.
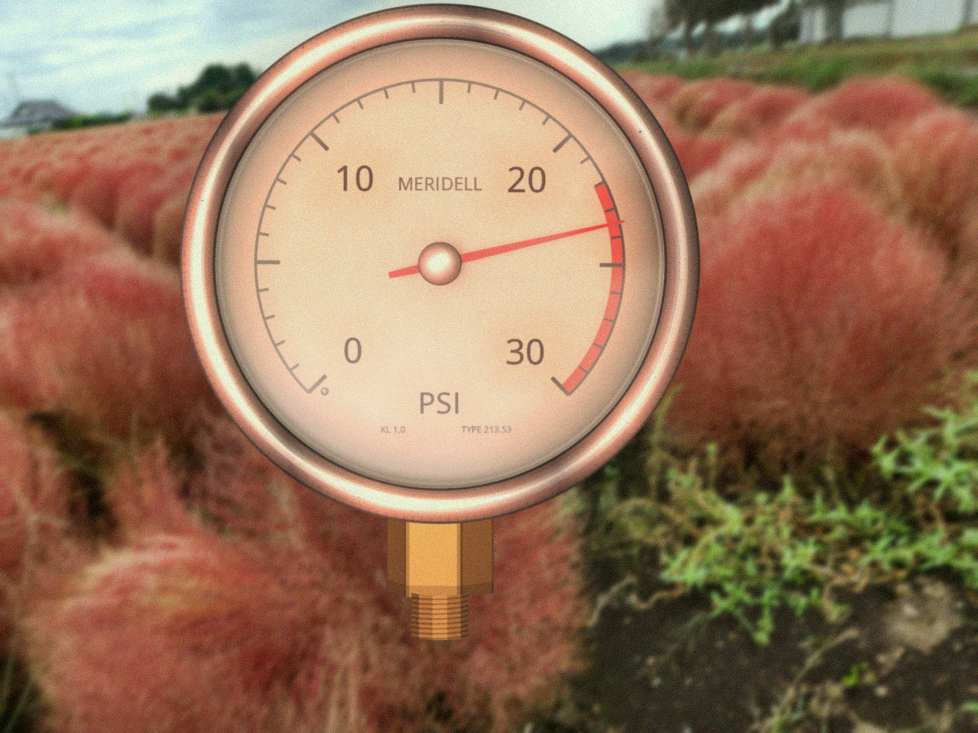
23.5 psi
